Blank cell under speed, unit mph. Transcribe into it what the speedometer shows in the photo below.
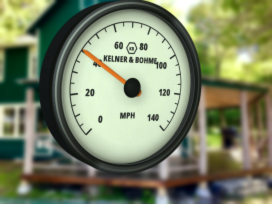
40 mph
